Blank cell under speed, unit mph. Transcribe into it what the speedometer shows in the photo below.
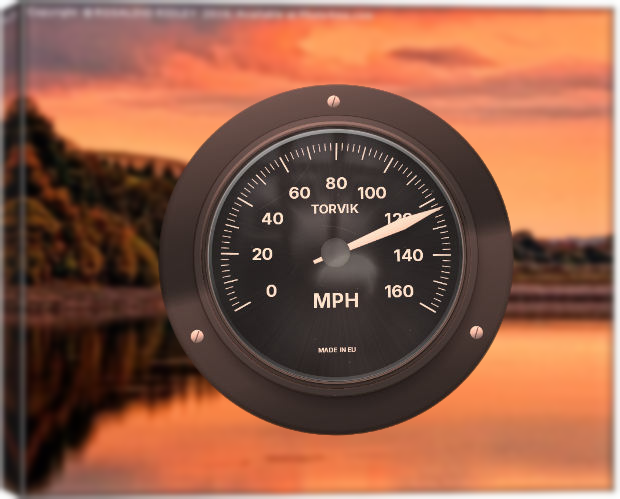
124 mph
